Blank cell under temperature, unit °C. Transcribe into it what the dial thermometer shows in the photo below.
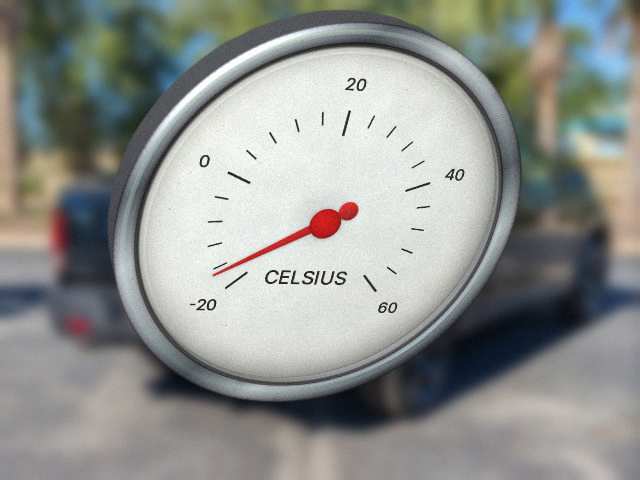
-16 °C
